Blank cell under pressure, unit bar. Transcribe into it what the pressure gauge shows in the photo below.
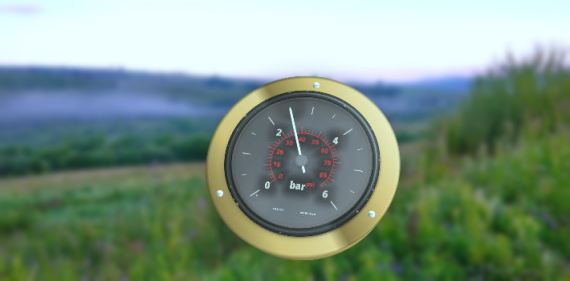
2.5 bar
